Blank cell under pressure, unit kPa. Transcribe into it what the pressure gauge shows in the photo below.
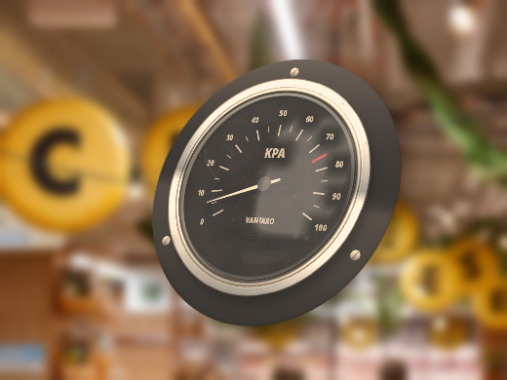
5 kPa
